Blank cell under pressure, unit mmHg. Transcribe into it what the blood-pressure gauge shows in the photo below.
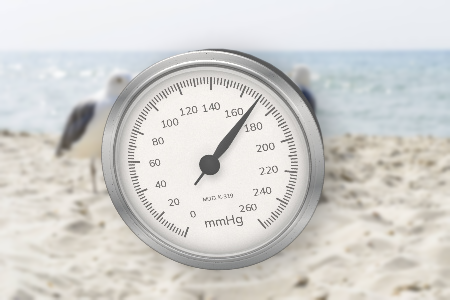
170 mmHg
